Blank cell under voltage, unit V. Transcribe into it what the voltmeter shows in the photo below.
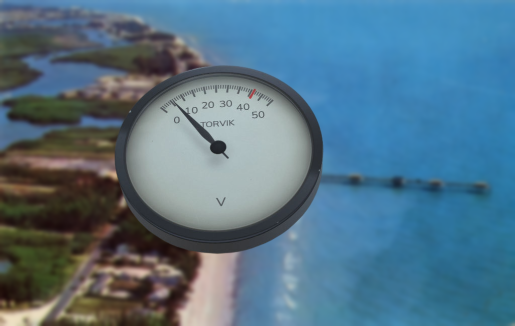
5 V
